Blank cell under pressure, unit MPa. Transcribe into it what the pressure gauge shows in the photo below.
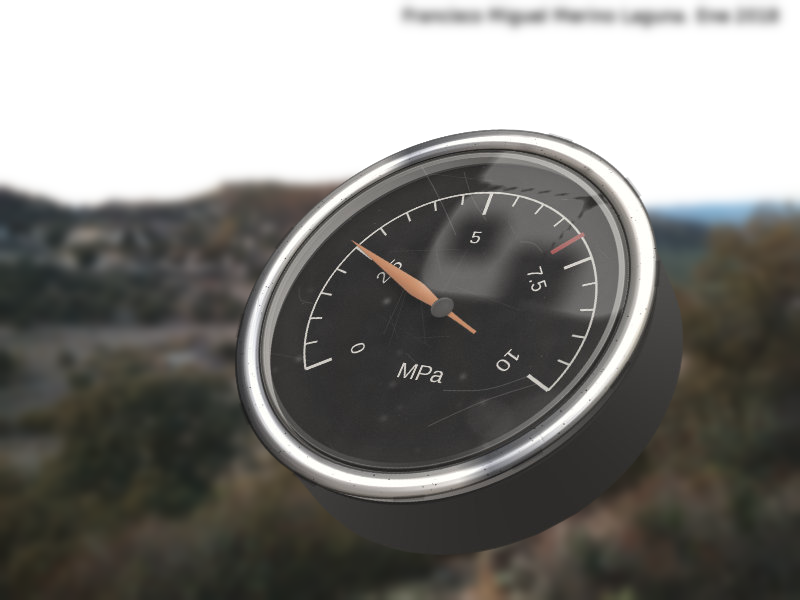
2.5 MPa
